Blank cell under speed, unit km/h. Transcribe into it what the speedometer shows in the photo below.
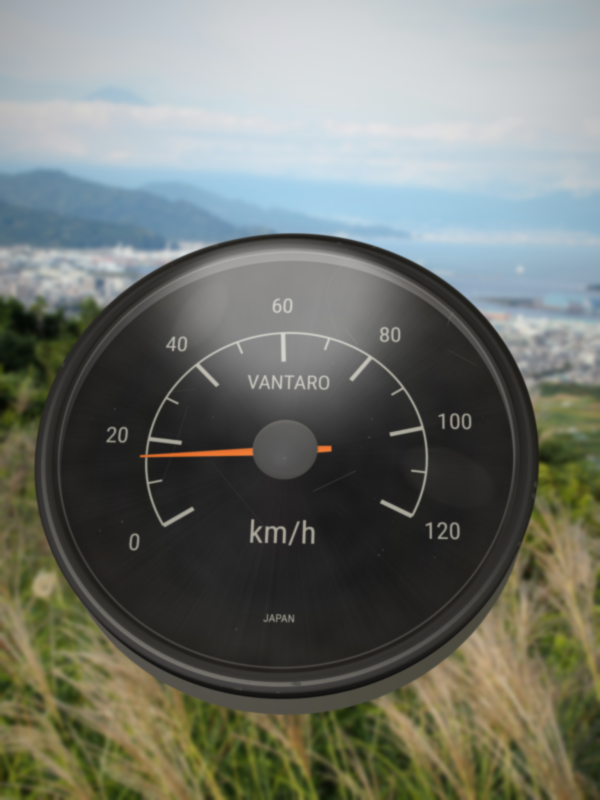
15 km/h
